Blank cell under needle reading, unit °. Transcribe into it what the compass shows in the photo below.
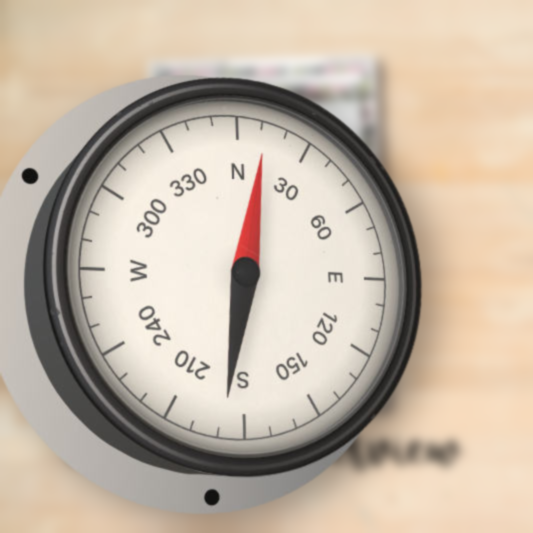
10 °
